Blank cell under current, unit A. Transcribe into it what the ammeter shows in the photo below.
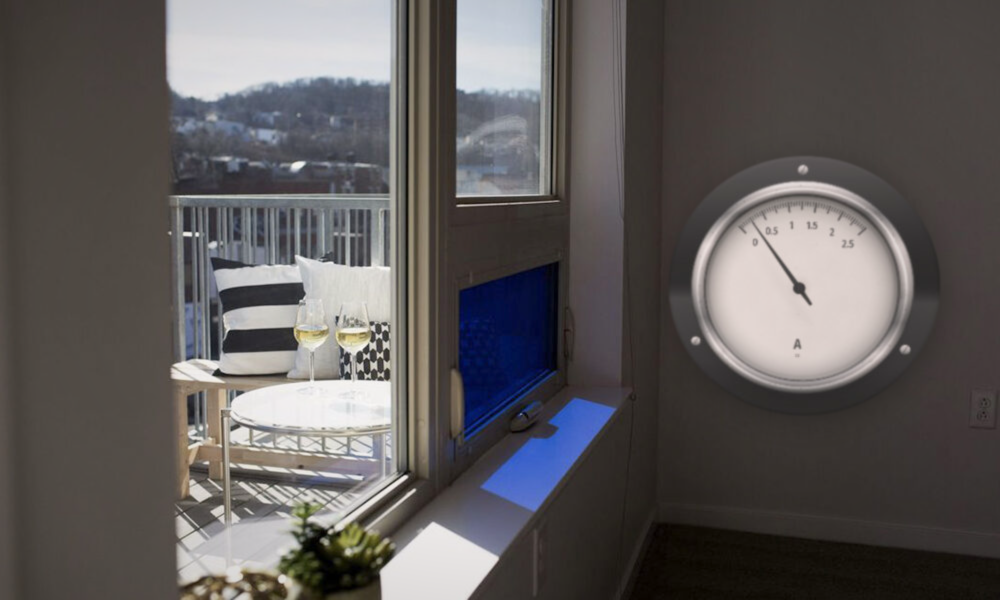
0.25 A
